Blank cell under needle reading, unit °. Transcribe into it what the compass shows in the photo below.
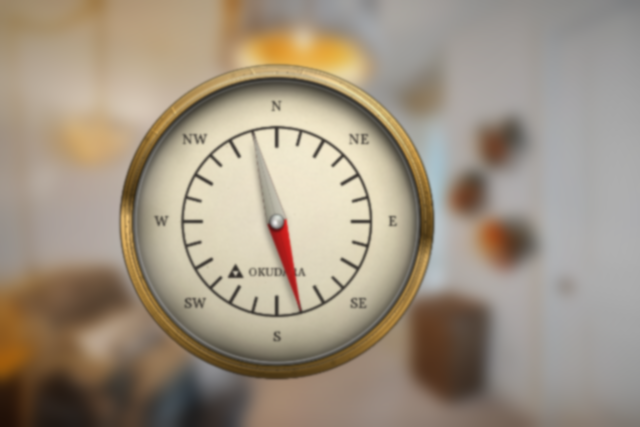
165 °
